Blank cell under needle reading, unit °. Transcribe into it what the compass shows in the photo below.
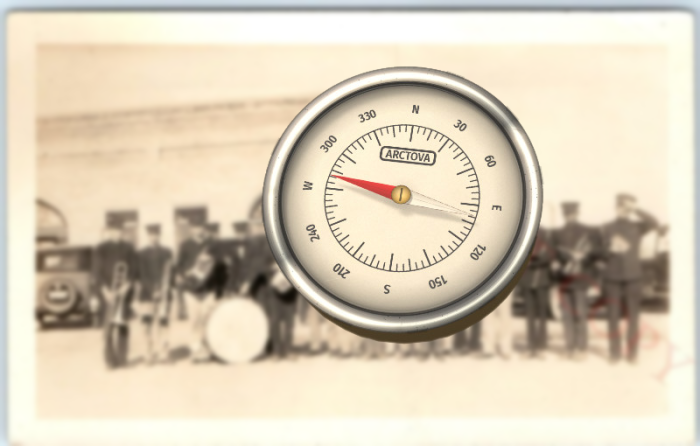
280 °
